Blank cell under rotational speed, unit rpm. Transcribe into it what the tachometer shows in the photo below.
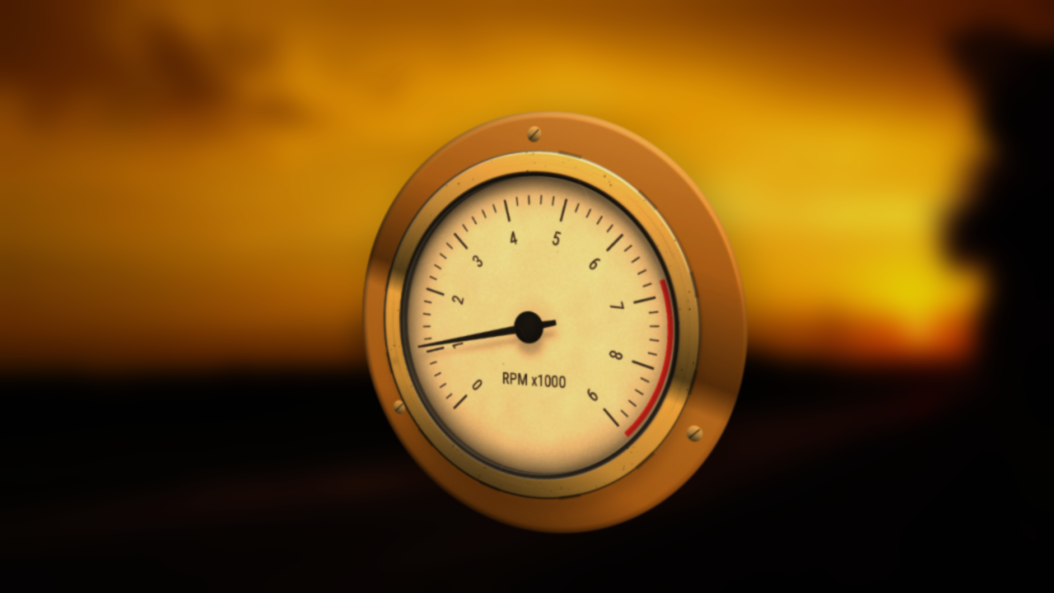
1100 rpm
